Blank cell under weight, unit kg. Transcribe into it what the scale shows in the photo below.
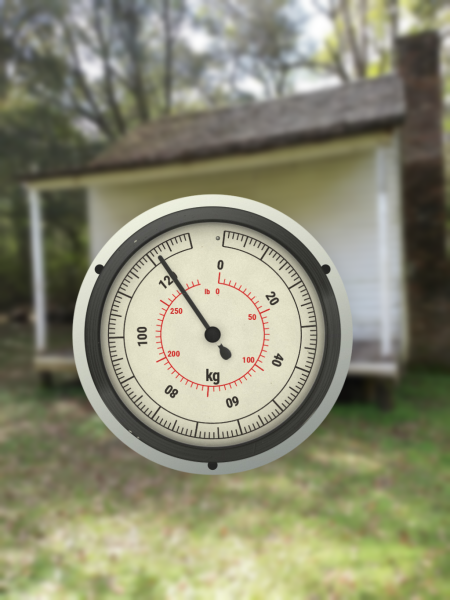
122 kg
